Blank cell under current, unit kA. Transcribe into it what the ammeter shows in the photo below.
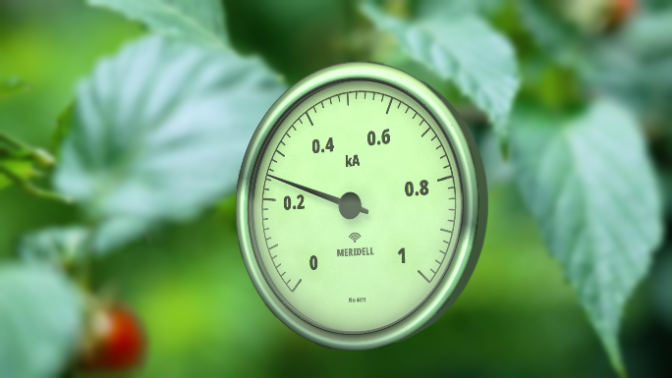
0.25 kA
